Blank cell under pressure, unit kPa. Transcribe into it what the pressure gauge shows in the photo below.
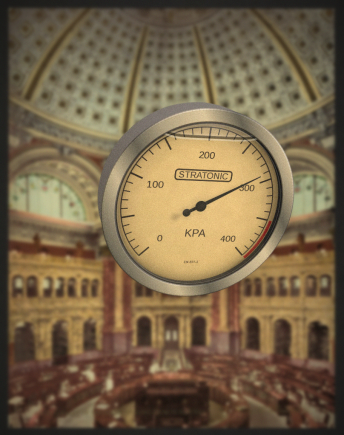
290 kPa
